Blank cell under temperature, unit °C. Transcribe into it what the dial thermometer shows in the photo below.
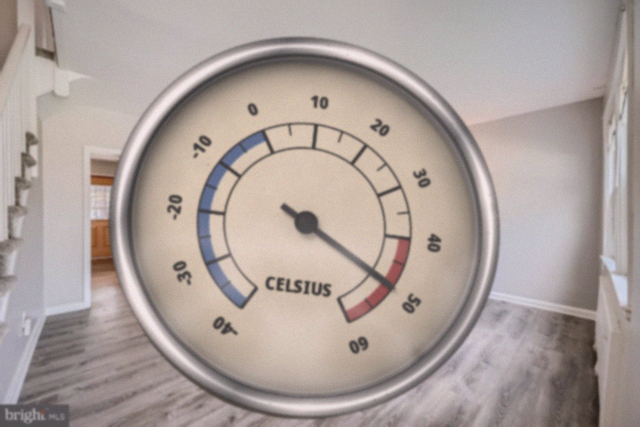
50 °C
